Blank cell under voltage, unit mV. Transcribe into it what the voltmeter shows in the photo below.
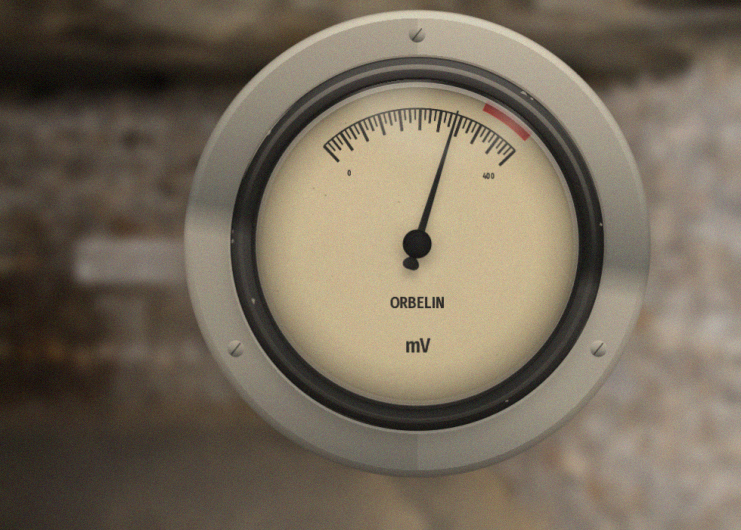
270 mV
